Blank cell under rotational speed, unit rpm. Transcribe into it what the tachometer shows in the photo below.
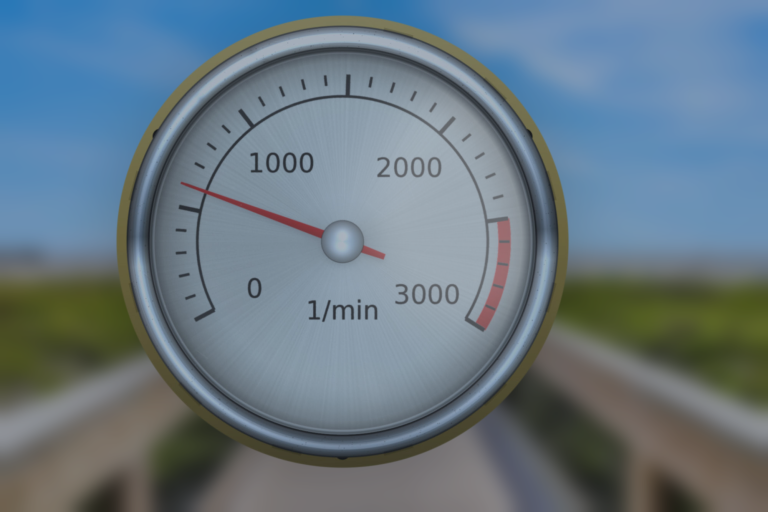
600 rpm
